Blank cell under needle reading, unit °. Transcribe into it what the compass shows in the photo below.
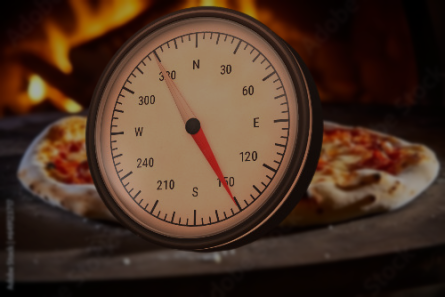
150 °
